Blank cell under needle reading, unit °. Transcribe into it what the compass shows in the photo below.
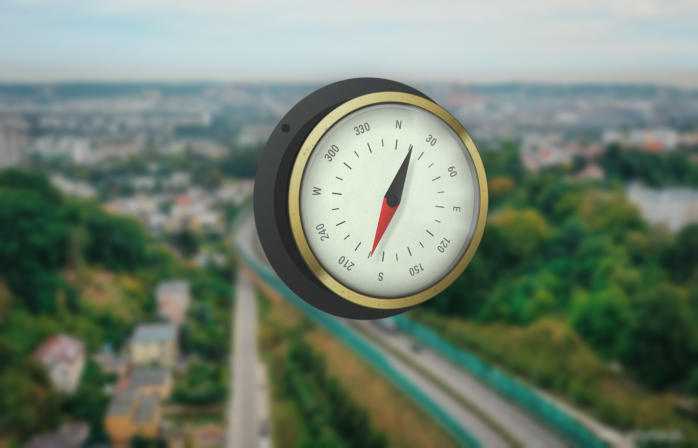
195 °
